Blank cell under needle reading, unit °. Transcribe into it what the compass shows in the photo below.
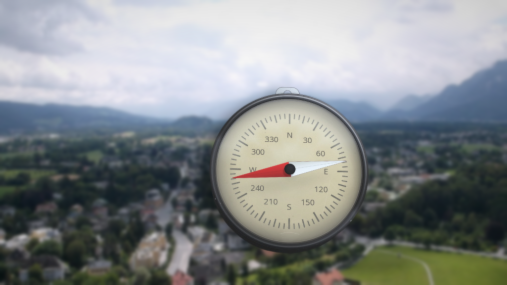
260 °
